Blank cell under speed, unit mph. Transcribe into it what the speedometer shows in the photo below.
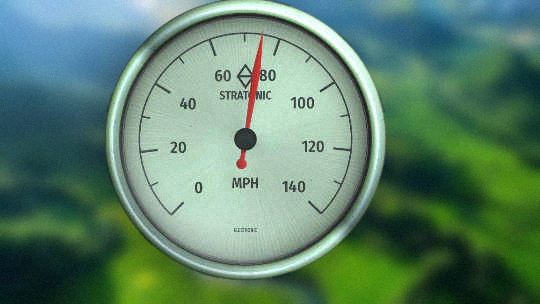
75 mph
